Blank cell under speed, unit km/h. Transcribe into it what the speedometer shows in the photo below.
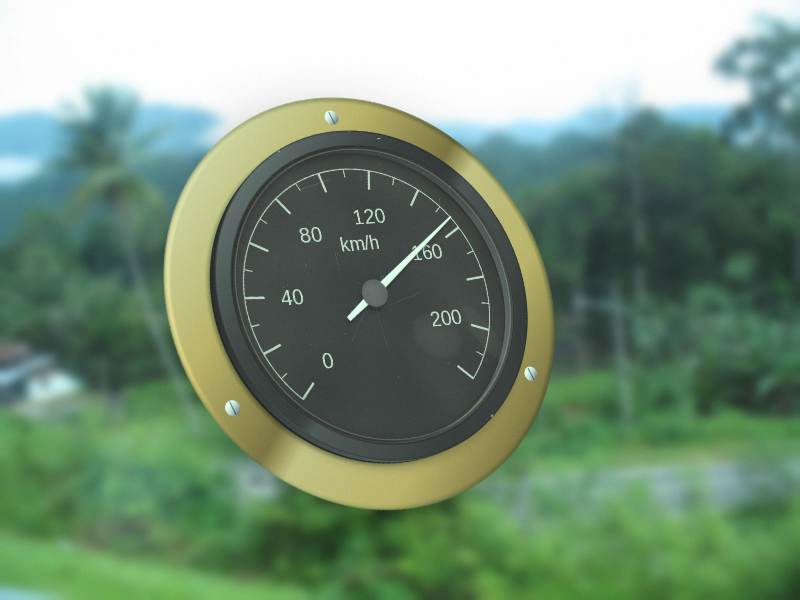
155 km/h
